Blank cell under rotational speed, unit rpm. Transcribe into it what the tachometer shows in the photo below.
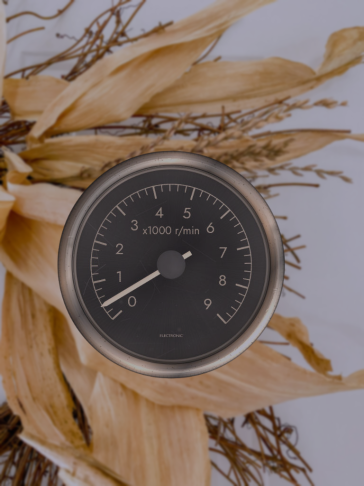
400 rpm
